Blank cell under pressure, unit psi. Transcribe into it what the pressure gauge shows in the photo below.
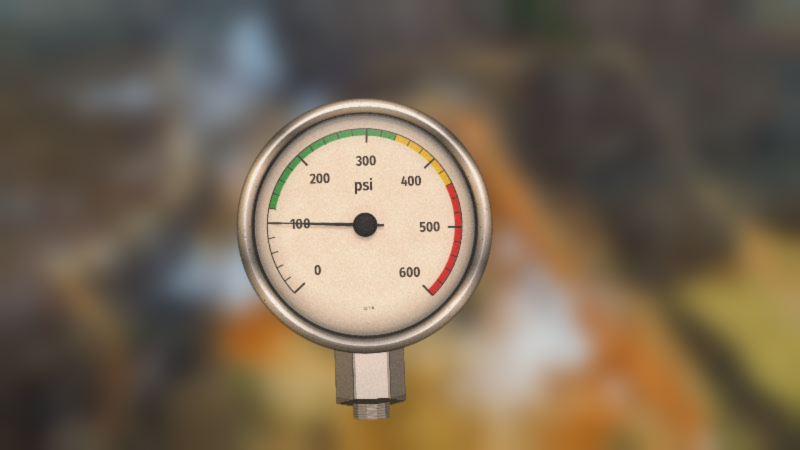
100 psi
